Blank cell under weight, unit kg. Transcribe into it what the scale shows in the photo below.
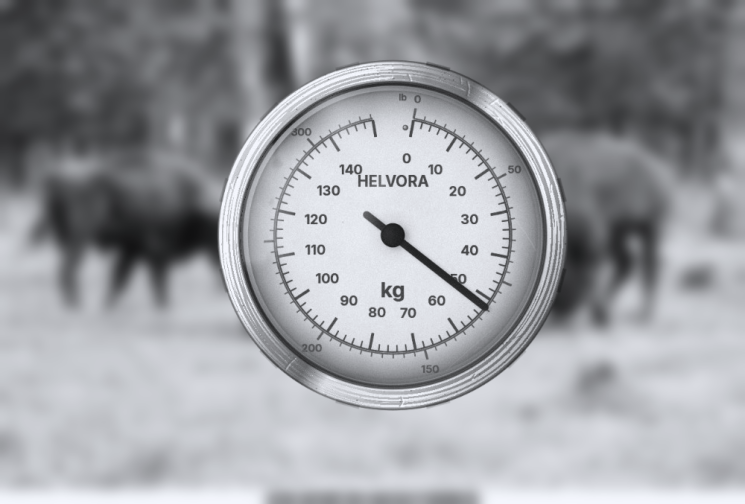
52 kg
